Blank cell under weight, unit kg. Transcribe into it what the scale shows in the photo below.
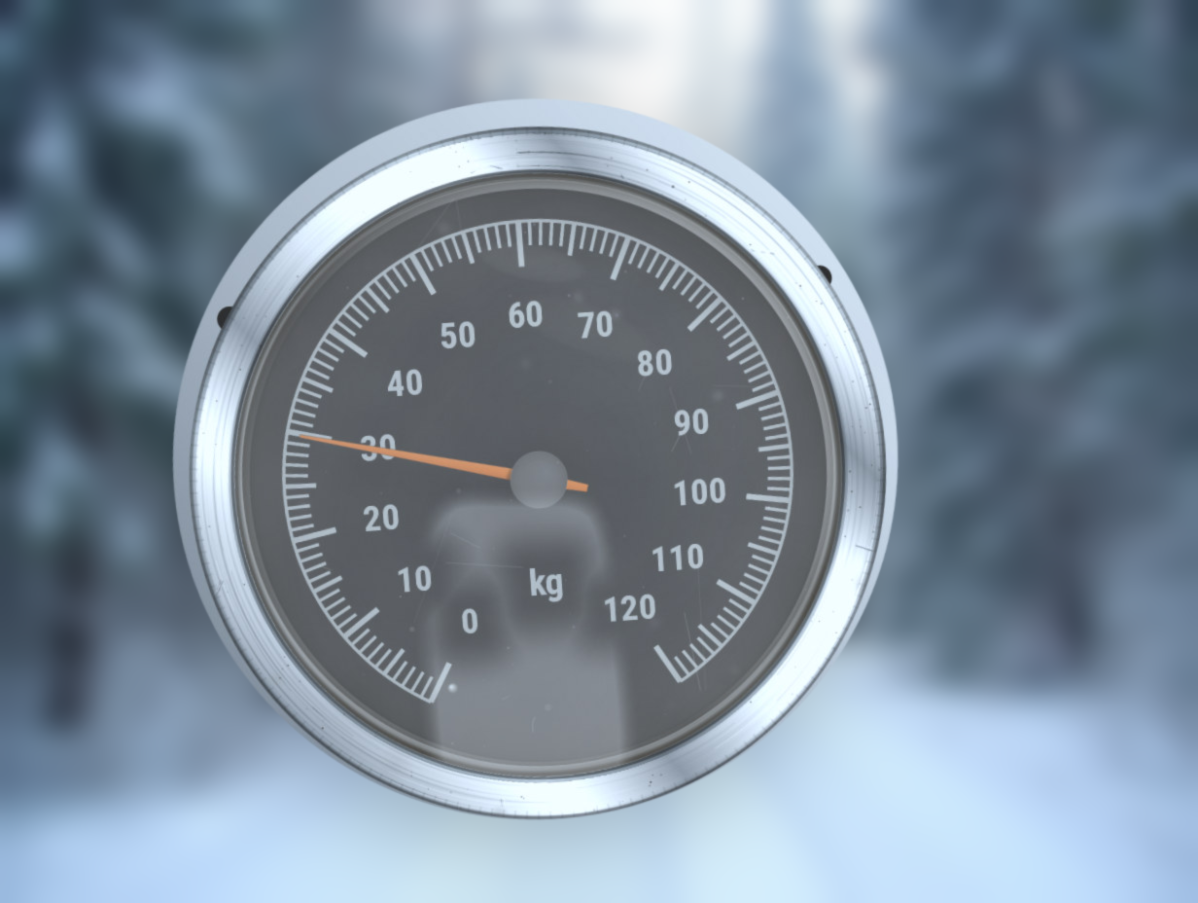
30 kg
